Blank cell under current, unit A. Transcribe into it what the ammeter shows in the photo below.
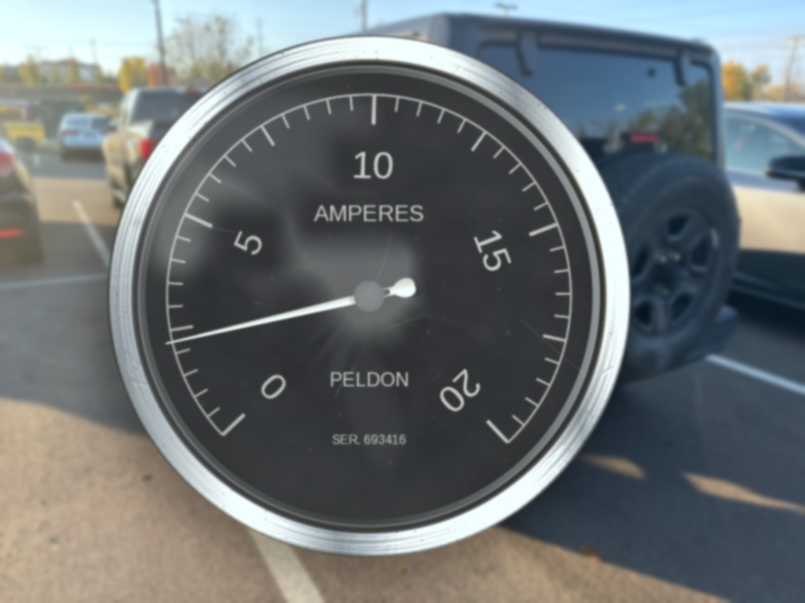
2.25 A
